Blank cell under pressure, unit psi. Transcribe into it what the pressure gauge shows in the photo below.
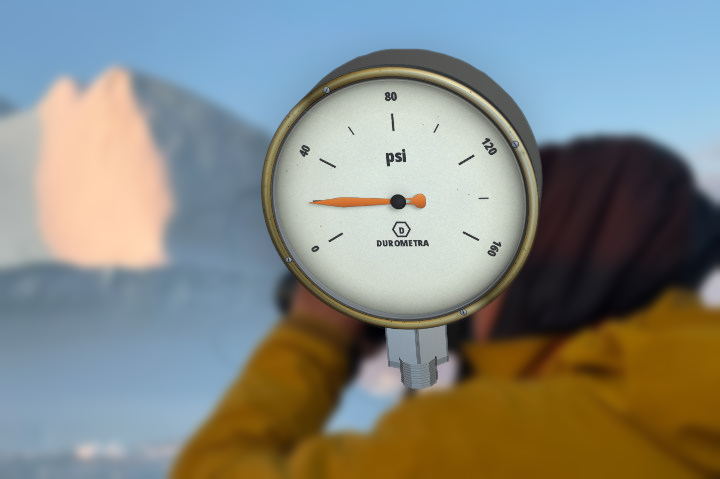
20 psi
